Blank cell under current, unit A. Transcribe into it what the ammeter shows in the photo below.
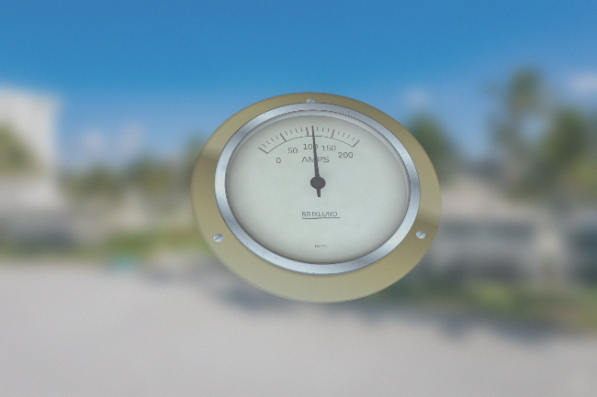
110 A
